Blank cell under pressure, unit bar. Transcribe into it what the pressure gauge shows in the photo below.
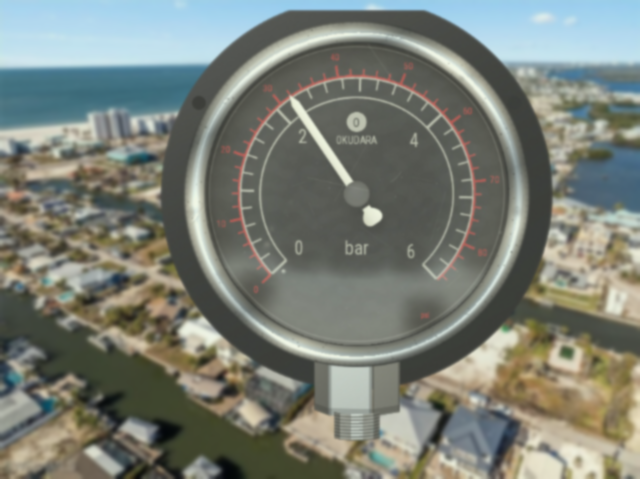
2.2 bar
